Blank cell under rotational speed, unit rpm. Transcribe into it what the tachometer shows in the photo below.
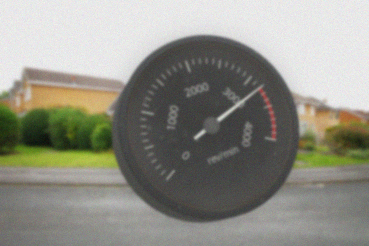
3200 rpm
